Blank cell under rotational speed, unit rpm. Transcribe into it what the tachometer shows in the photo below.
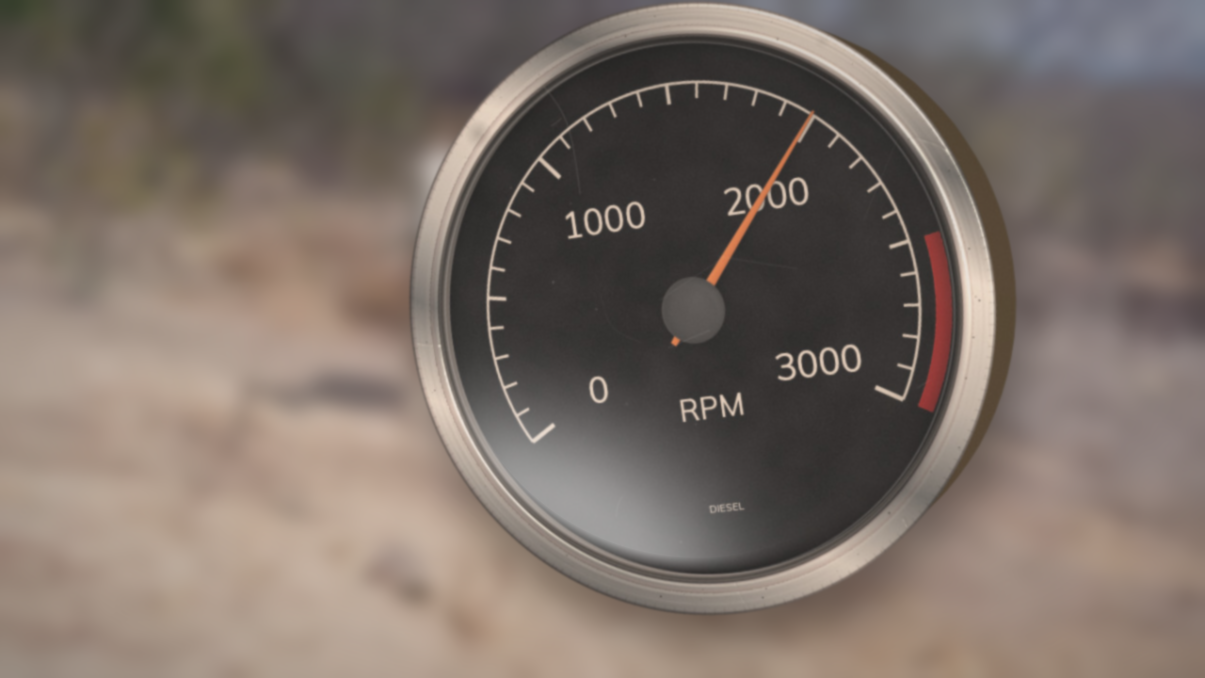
2000 rpm
